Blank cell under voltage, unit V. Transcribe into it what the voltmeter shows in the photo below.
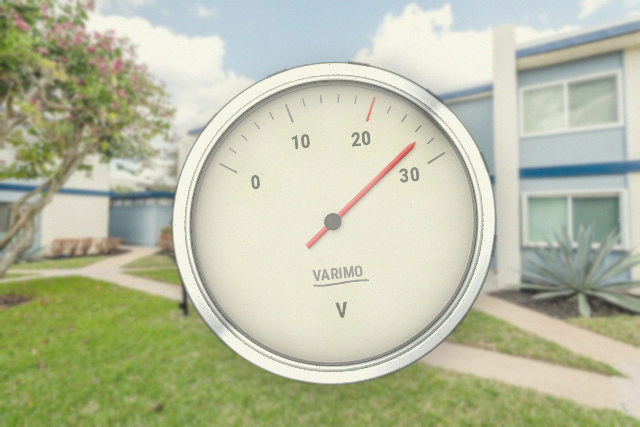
27 V
